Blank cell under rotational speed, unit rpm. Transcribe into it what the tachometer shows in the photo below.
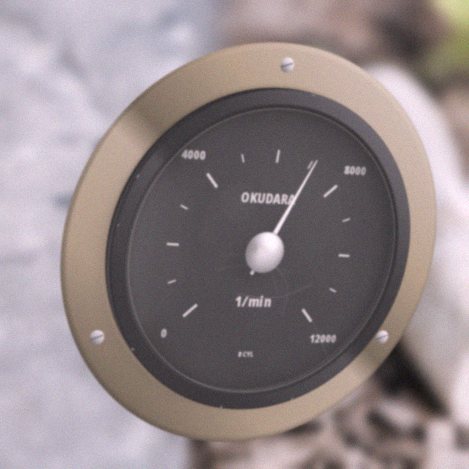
7000 rpm
